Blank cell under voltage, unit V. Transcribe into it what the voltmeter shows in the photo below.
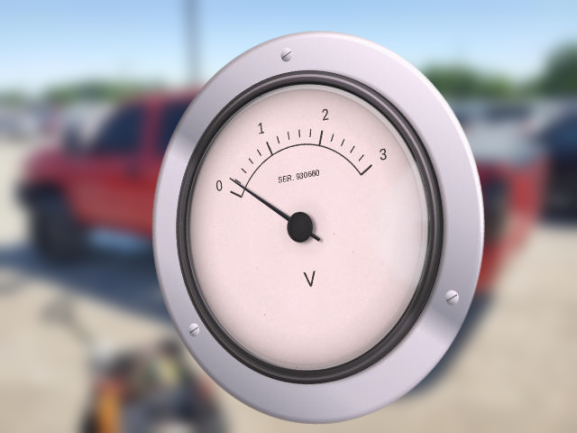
0.2 V
